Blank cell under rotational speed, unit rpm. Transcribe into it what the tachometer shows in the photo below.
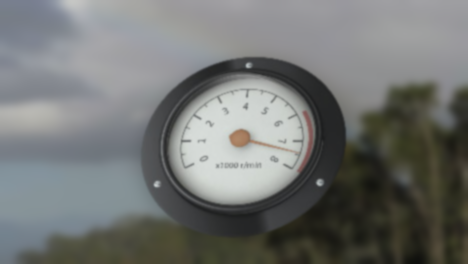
7500 rpm
